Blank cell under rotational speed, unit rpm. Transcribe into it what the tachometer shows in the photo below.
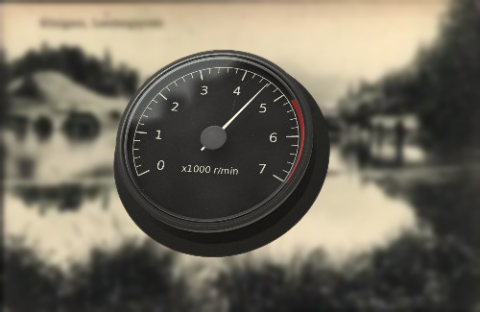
4600 rpm
